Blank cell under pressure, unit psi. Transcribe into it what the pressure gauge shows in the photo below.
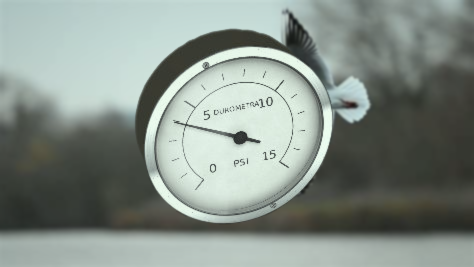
4 psi
